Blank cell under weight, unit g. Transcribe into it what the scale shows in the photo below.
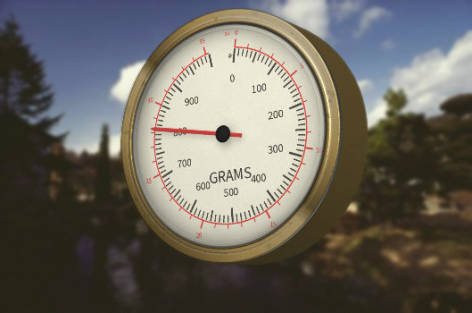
800 g
